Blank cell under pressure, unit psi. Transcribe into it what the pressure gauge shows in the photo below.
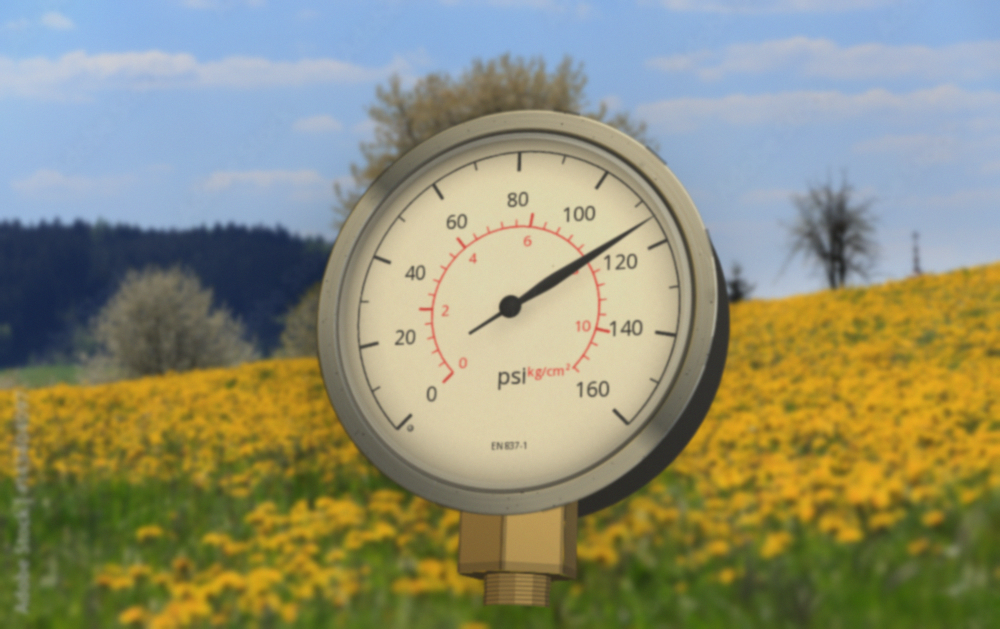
115 psi
